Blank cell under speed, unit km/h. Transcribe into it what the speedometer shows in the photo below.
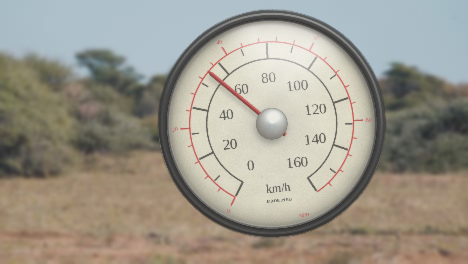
55 km/h
